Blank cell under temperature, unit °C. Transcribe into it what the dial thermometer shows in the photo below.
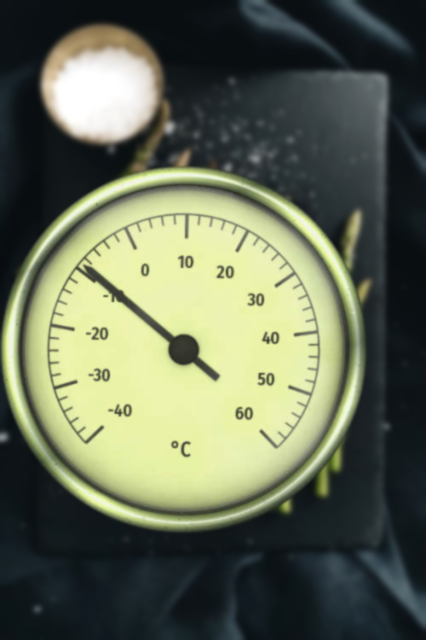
-9 °C
